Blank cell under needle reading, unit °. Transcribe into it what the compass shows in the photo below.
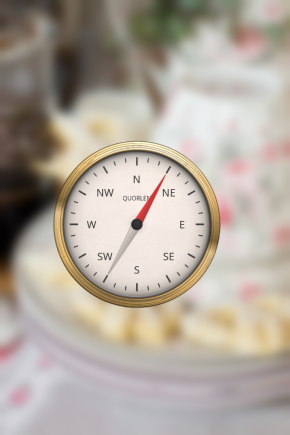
30 °
